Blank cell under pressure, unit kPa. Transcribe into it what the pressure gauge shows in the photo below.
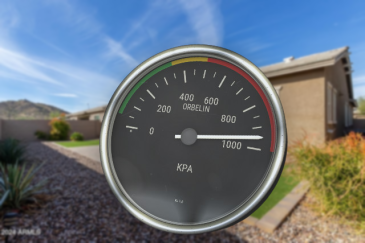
950 kPa
